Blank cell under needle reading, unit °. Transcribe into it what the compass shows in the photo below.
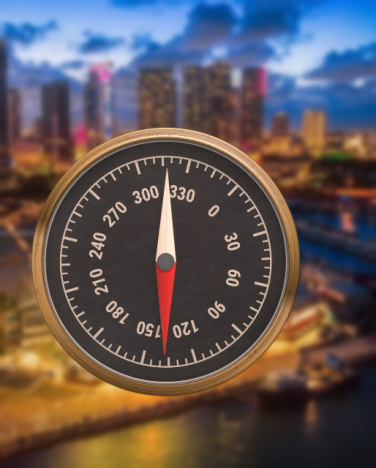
137.5 °
